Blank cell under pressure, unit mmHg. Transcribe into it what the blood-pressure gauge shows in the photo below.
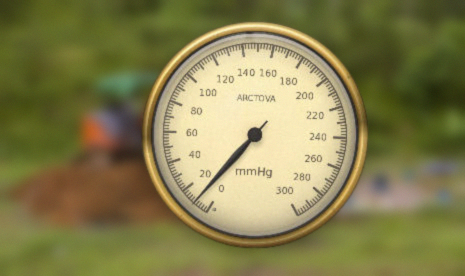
10 mmHg
